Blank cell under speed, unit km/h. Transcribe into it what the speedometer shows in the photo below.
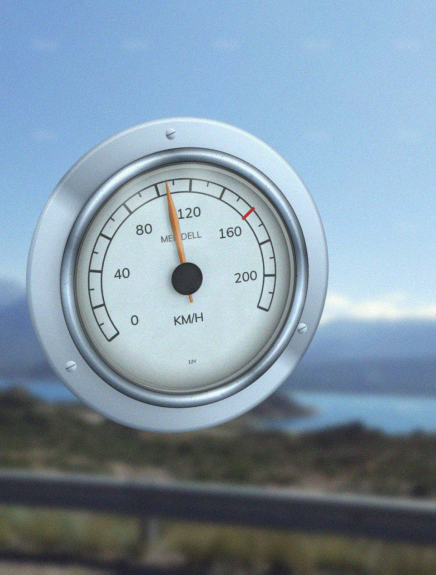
105 km/h
